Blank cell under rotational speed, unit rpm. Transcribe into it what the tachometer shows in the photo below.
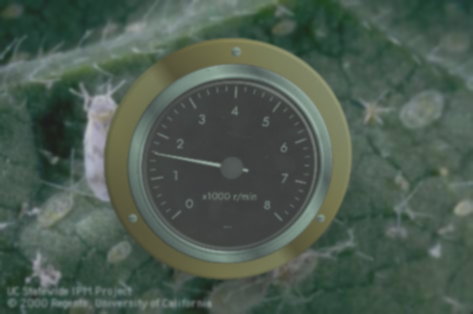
1600 rpm
